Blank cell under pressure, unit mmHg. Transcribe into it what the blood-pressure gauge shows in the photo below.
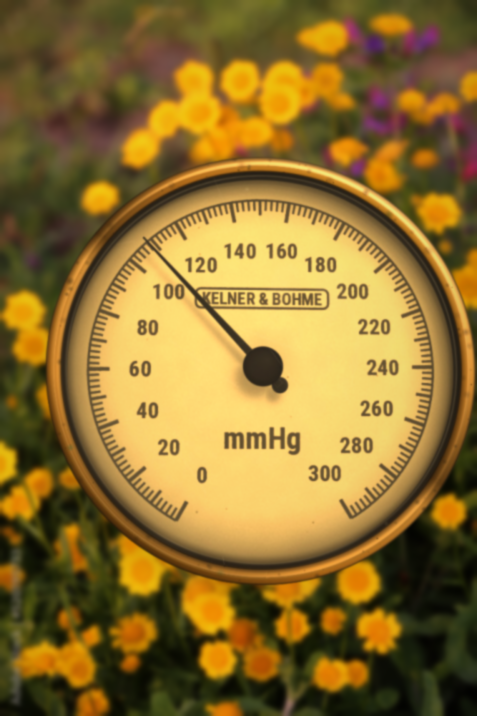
108 mmHg
